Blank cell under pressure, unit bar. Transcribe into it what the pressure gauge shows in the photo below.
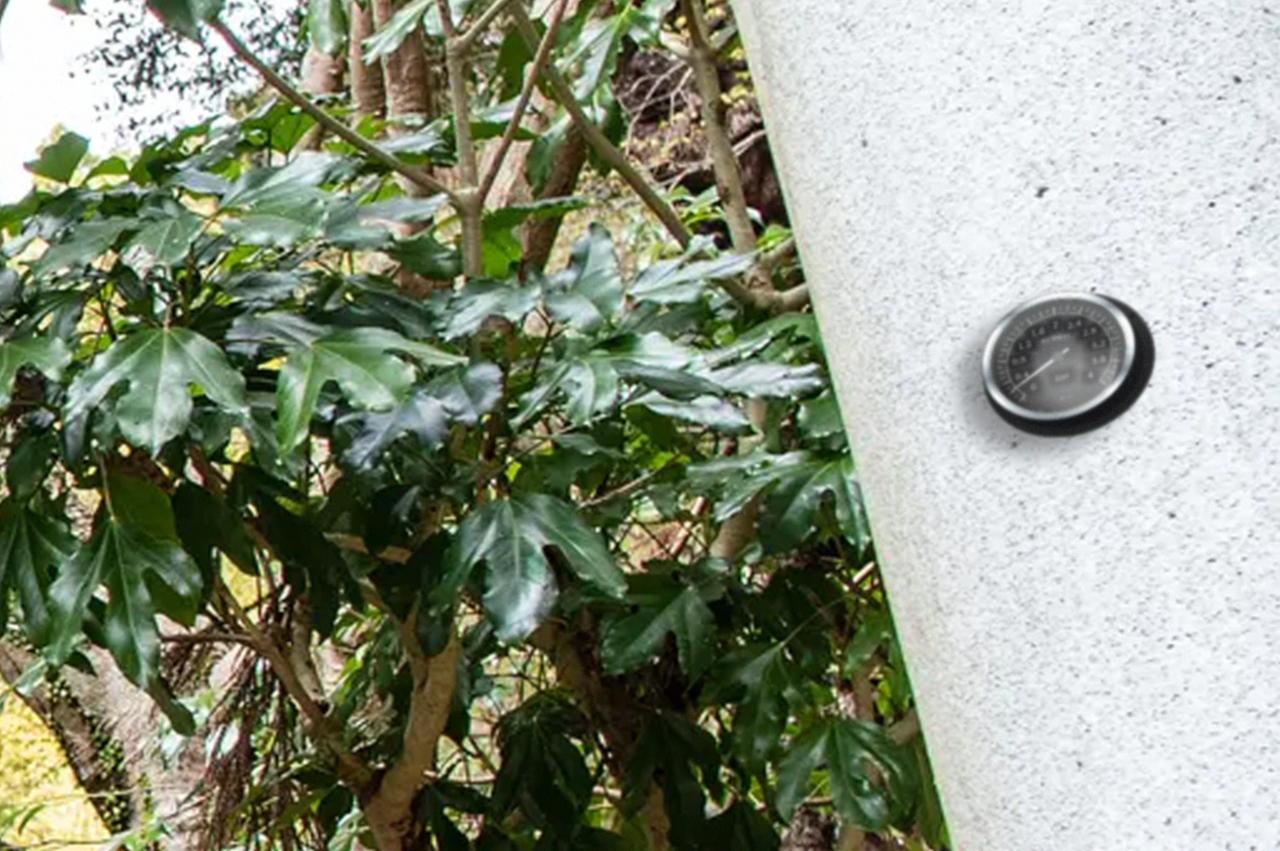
0.2 bar
